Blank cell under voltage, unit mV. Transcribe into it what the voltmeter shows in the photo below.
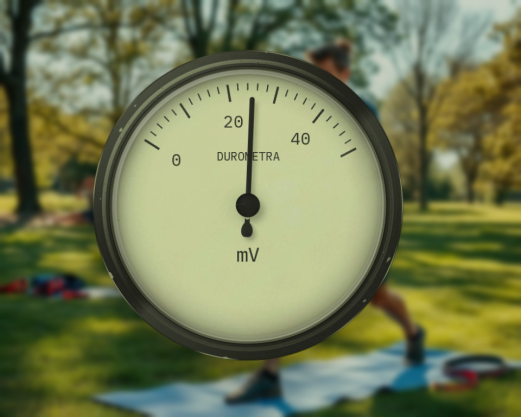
25 mV
